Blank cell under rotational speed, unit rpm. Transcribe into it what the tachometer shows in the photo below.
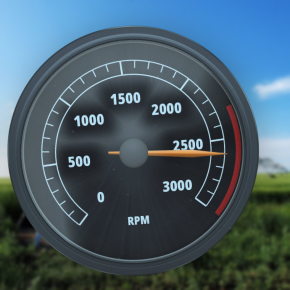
2600 rpm
